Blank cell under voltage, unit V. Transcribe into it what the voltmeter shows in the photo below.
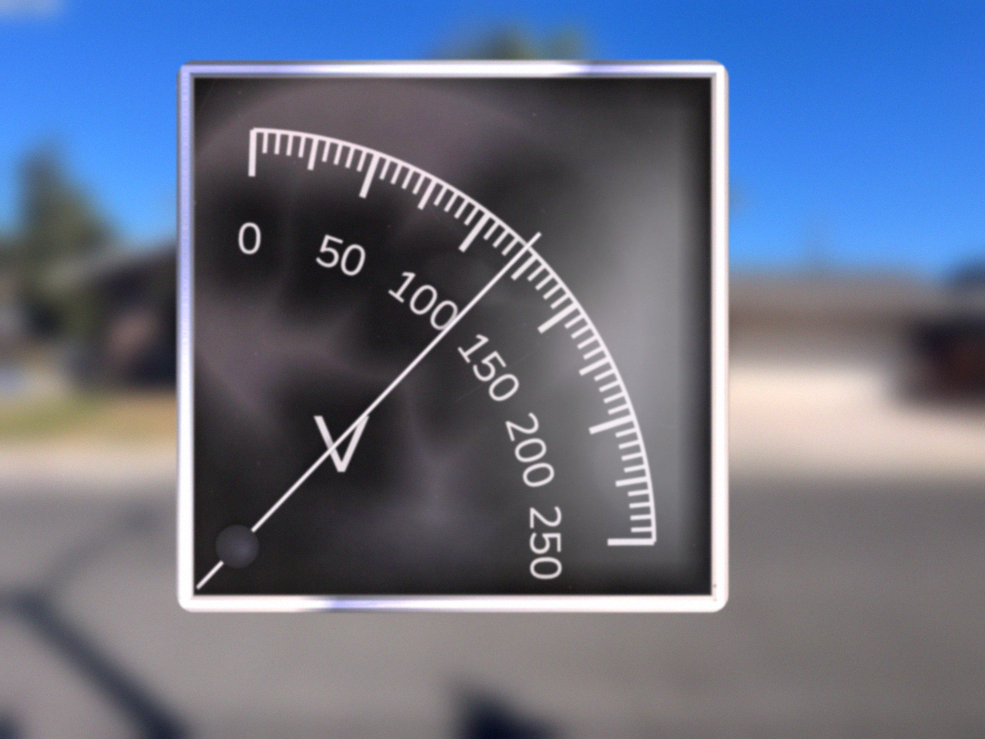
120 V
